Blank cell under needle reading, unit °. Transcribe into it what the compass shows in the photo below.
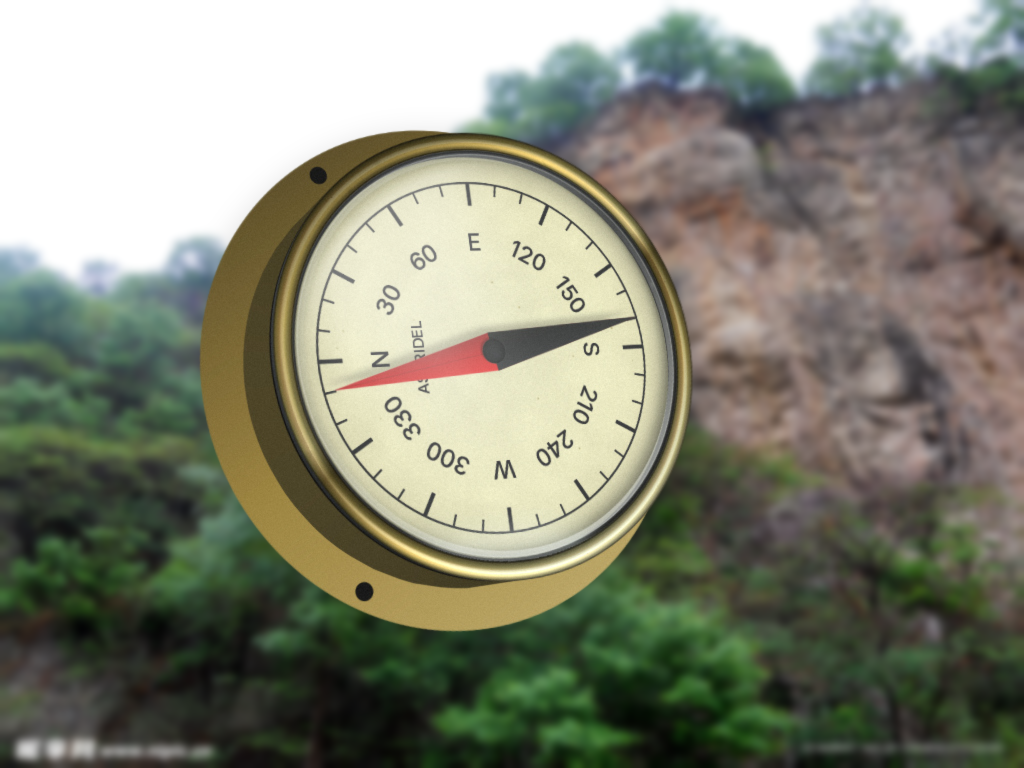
350 °
